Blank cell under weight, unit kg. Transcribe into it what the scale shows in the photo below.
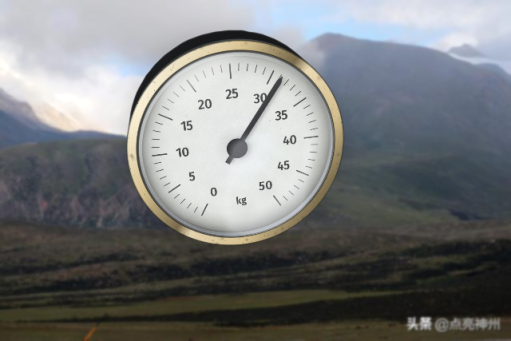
31 kg
